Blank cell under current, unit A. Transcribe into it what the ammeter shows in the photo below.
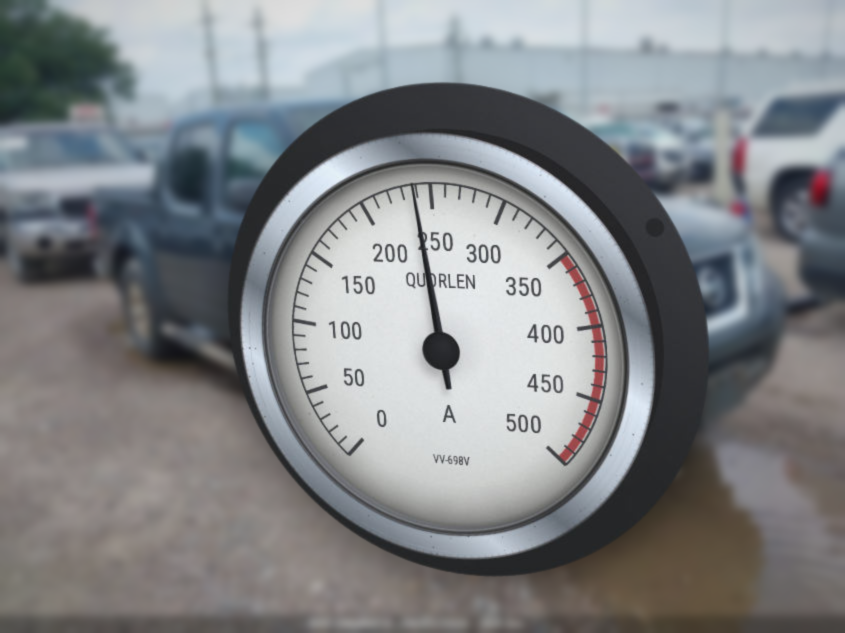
240 A
